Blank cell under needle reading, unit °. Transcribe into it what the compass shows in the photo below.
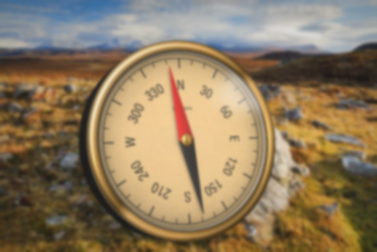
350 °
